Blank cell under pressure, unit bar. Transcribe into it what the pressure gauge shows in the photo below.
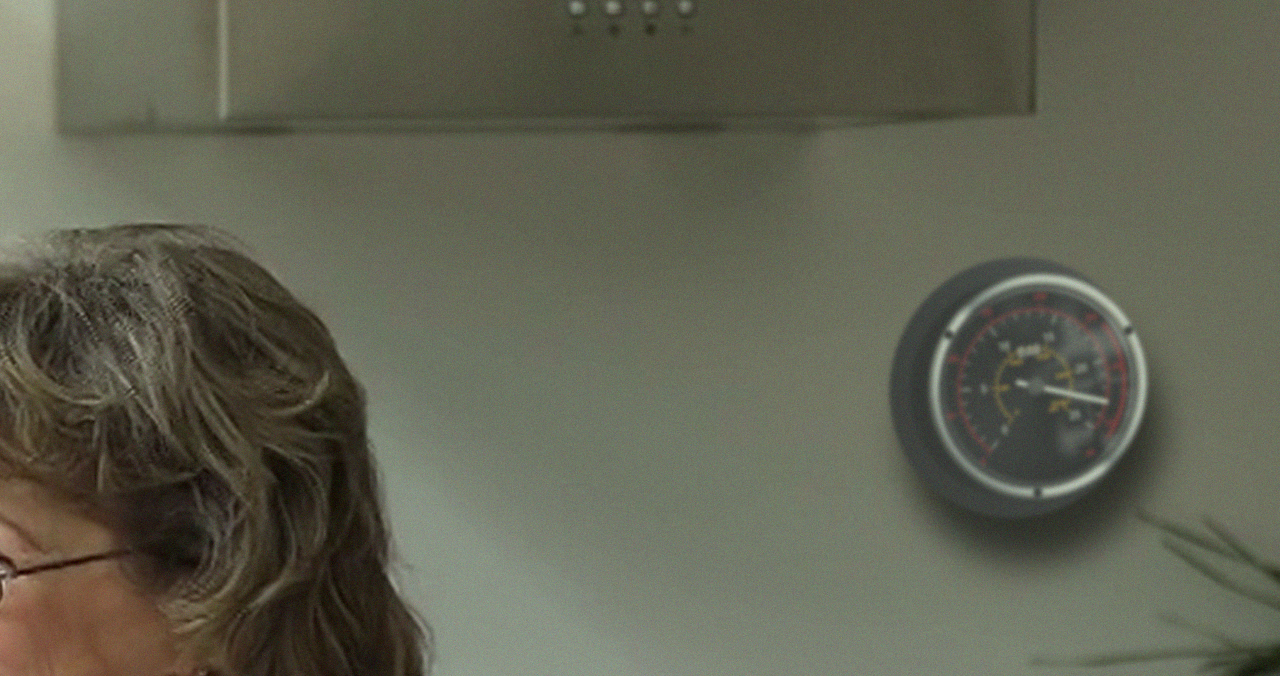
23 bar
